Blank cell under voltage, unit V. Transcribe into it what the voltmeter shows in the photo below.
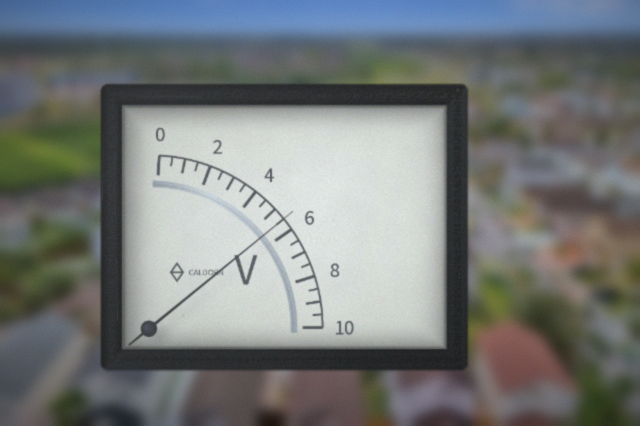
5.5 V
